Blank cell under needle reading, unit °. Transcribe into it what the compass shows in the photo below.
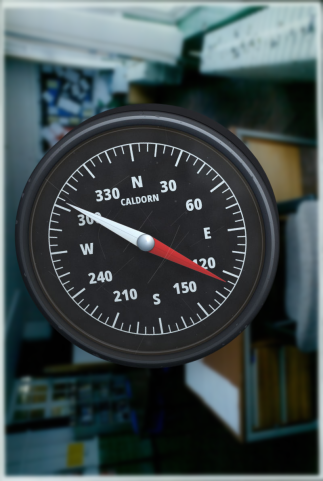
125 °
